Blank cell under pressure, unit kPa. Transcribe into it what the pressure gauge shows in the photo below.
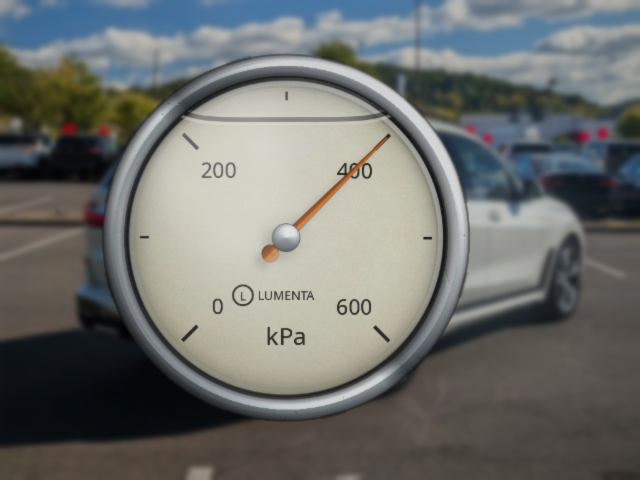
400 kPa
